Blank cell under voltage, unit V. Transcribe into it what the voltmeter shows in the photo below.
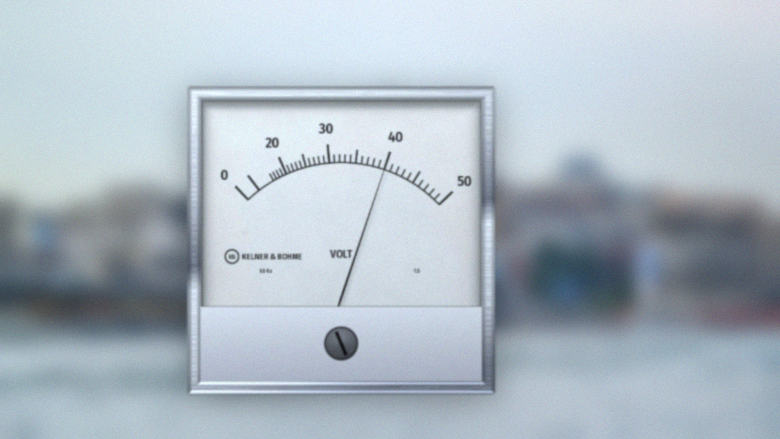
40 V
